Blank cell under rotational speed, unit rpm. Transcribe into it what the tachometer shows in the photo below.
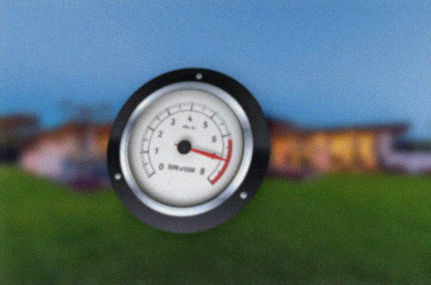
7000 rpm
